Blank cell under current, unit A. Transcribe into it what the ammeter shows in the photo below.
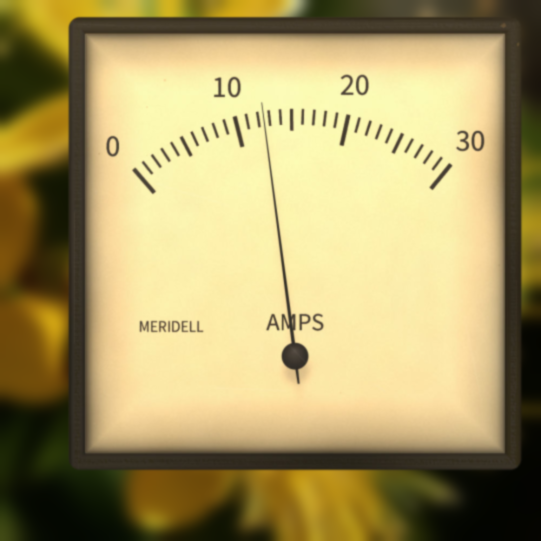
12.5 A
